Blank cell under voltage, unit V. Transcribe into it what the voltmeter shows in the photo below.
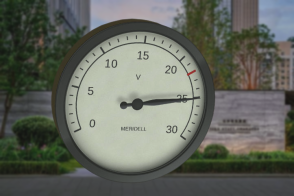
25 V
